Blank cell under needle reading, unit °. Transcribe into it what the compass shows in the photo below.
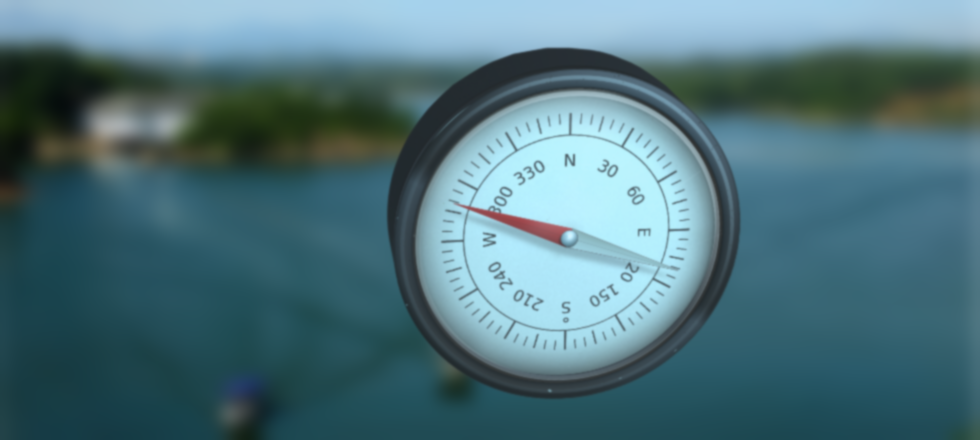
290 °
